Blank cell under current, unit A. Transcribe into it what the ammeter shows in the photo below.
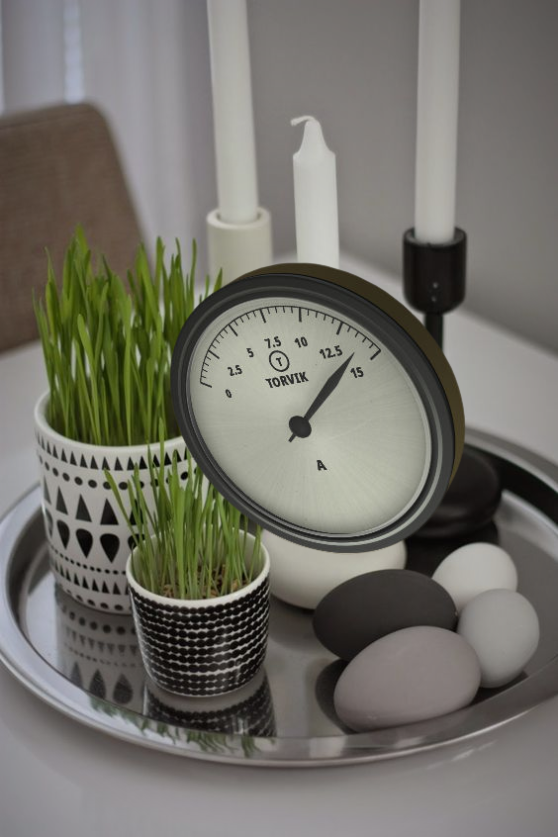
14 A
